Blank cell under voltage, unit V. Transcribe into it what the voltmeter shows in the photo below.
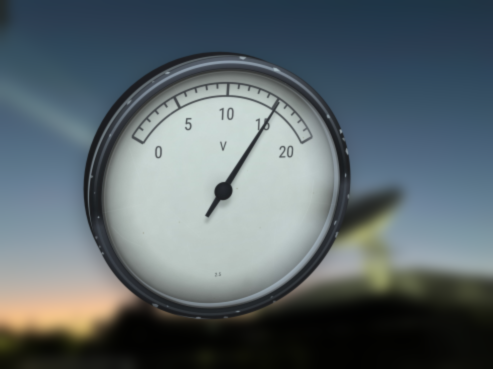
15 V
